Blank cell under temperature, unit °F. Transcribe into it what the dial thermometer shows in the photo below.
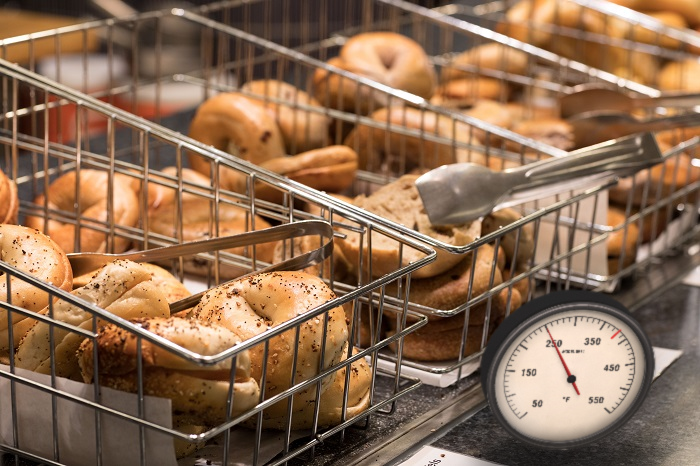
250 °F
